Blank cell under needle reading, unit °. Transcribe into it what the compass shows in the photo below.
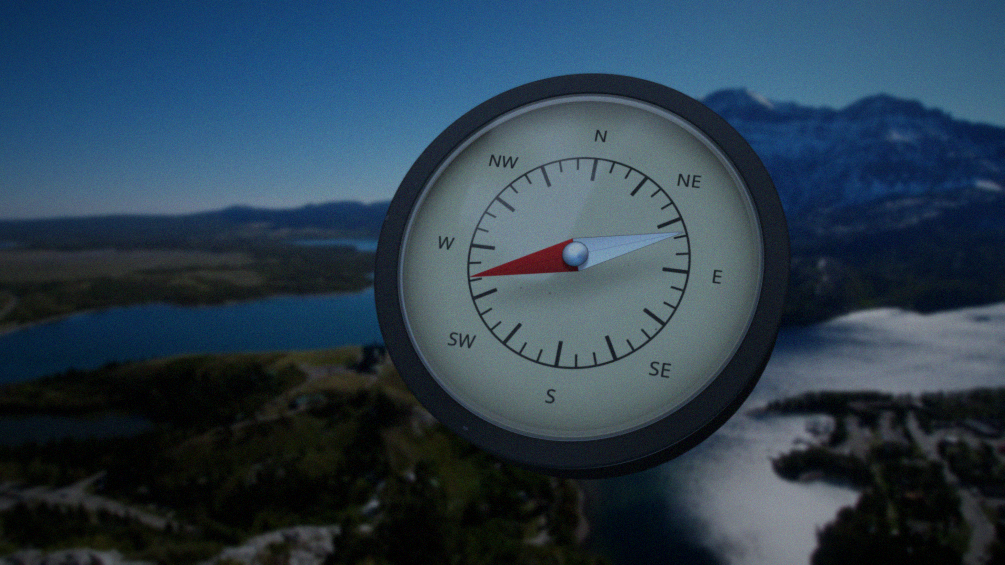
250 °
